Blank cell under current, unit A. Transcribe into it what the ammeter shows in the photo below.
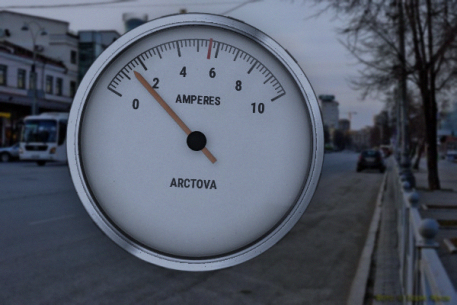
1.4 A
